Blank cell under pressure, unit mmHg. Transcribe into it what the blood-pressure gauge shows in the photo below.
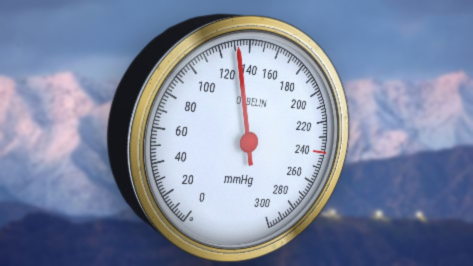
130 mmHg
